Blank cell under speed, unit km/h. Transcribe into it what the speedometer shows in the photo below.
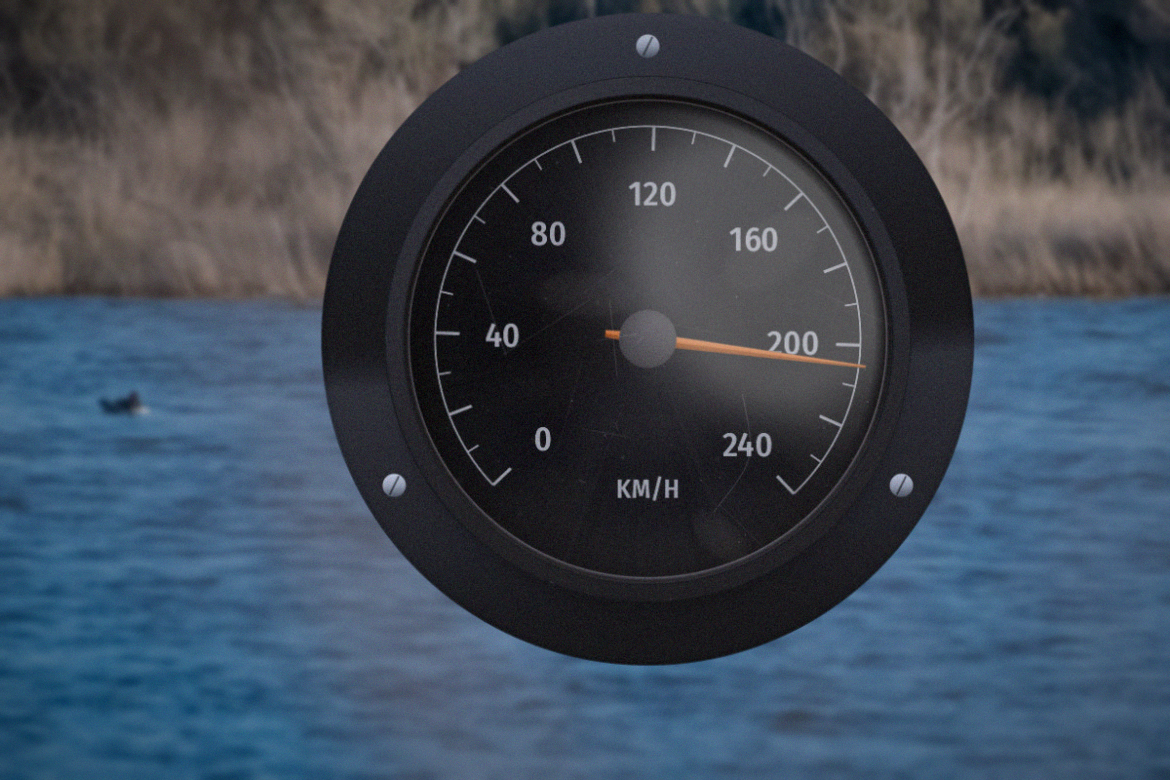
205 km/h
